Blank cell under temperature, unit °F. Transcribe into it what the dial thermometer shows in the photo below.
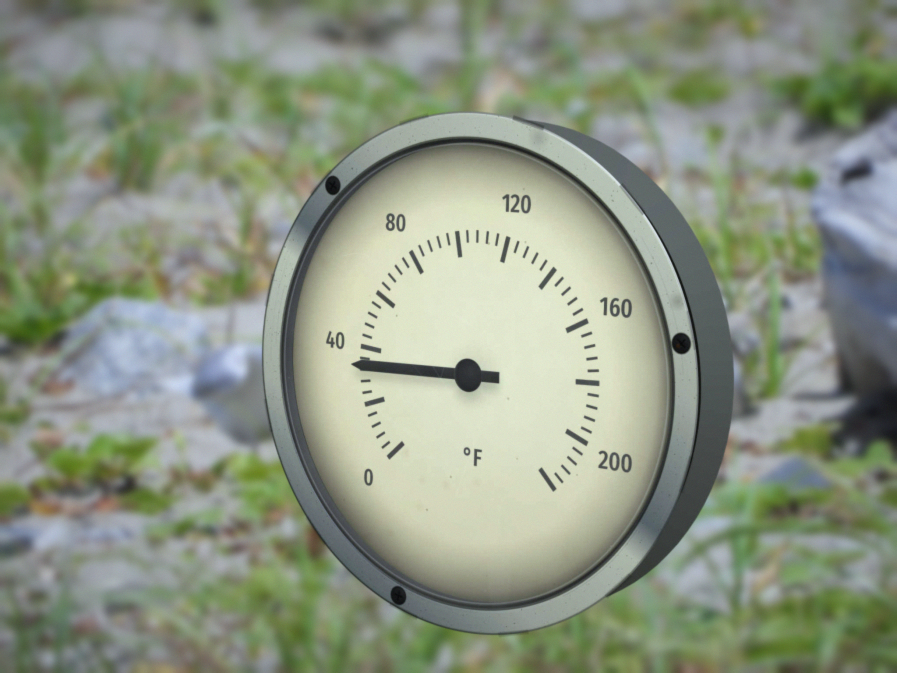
34 °F
